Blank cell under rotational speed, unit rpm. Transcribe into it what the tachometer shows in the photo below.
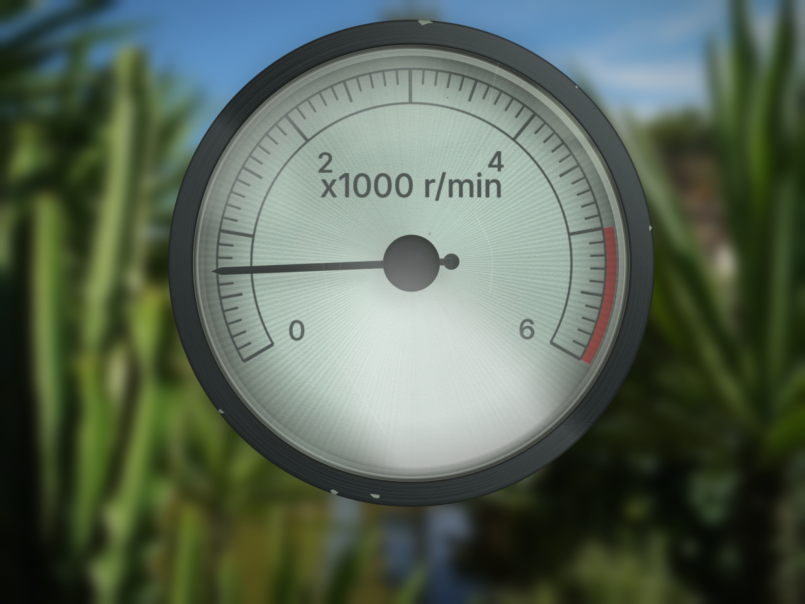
700 rpm
